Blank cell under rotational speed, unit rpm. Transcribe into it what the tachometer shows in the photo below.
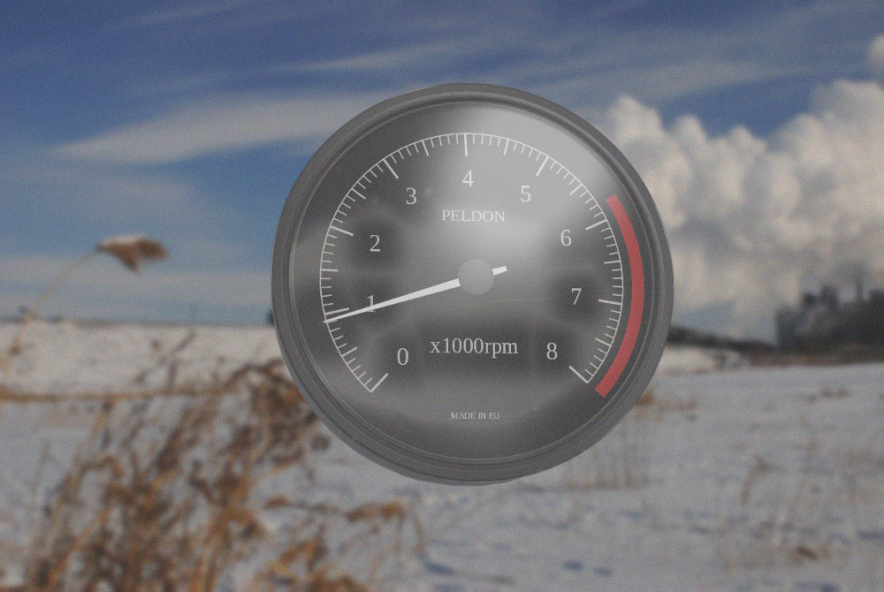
900 rpm
